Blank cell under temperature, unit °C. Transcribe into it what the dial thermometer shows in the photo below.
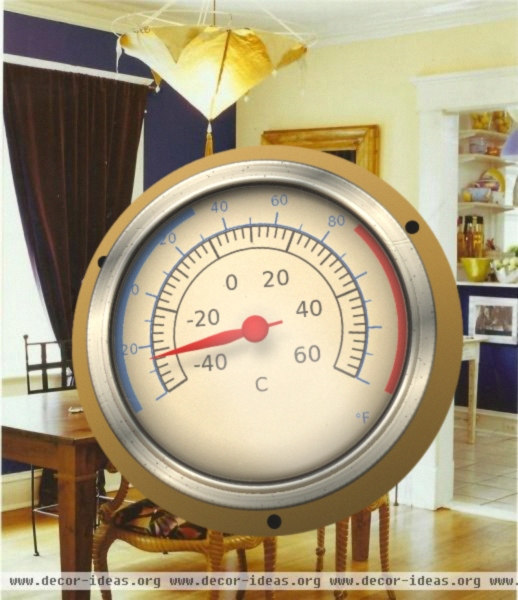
-32 °C
